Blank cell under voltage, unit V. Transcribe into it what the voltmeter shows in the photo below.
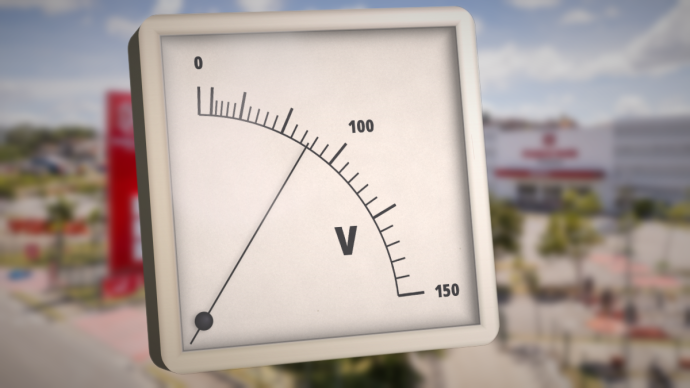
87.5 V
